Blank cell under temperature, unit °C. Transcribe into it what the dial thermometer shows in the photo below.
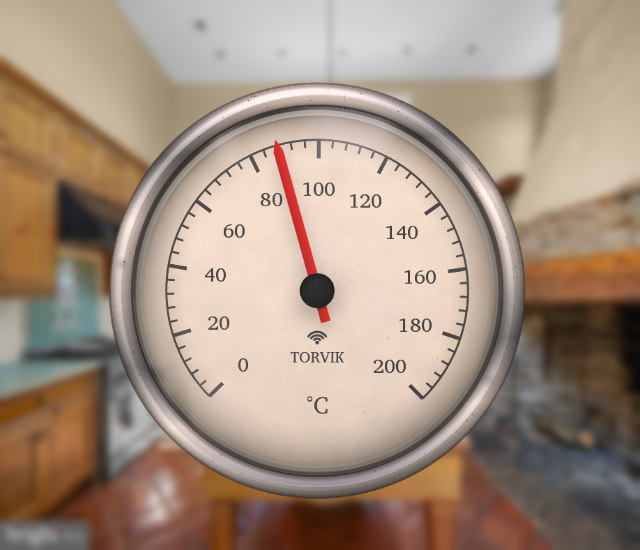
88 °C
